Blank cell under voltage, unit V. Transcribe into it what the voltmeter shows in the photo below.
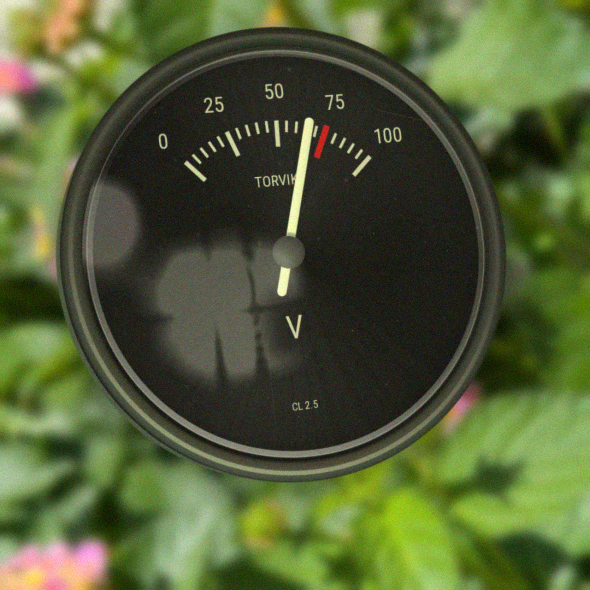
65 V
